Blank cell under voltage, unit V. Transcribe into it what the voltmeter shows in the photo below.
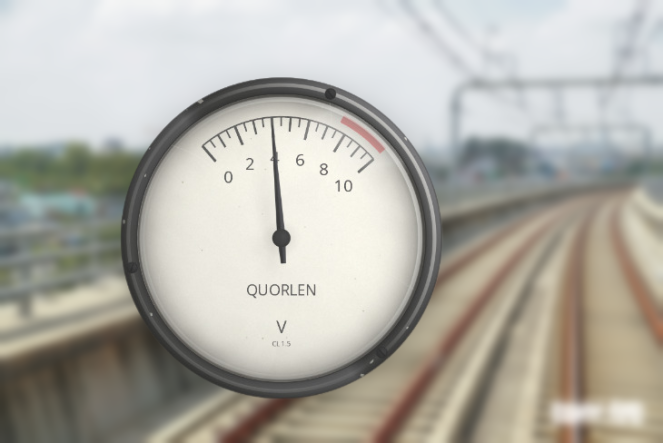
4 V
